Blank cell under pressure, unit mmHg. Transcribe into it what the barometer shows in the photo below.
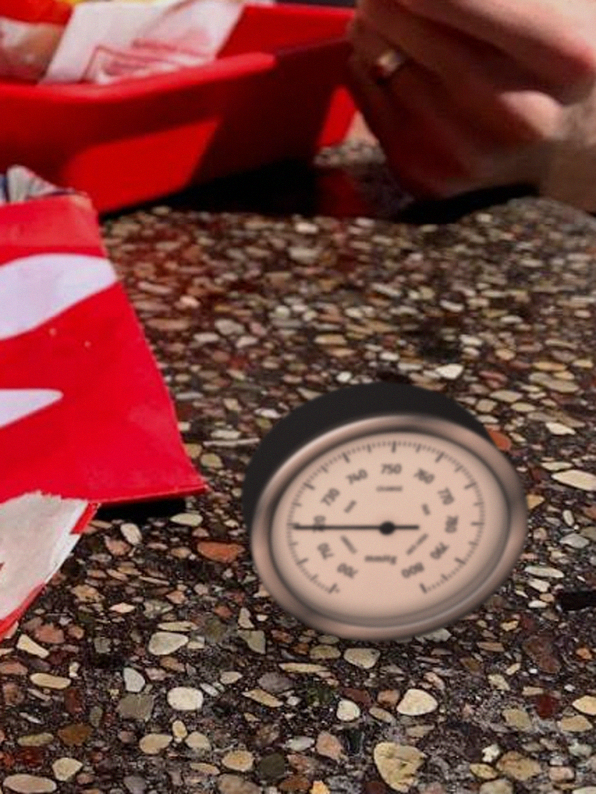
720 mmHg
